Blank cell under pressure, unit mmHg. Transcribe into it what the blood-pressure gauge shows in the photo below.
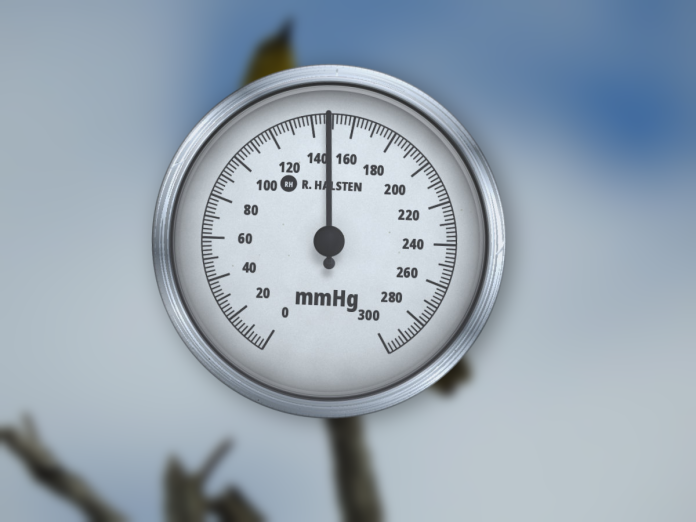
148 mmHg
